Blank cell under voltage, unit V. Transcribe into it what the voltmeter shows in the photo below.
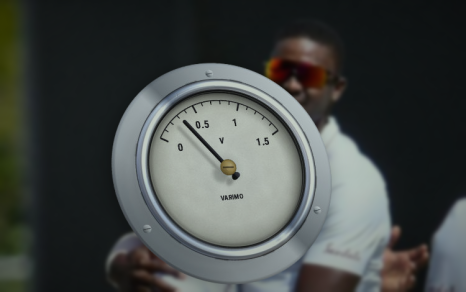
0.3 V
